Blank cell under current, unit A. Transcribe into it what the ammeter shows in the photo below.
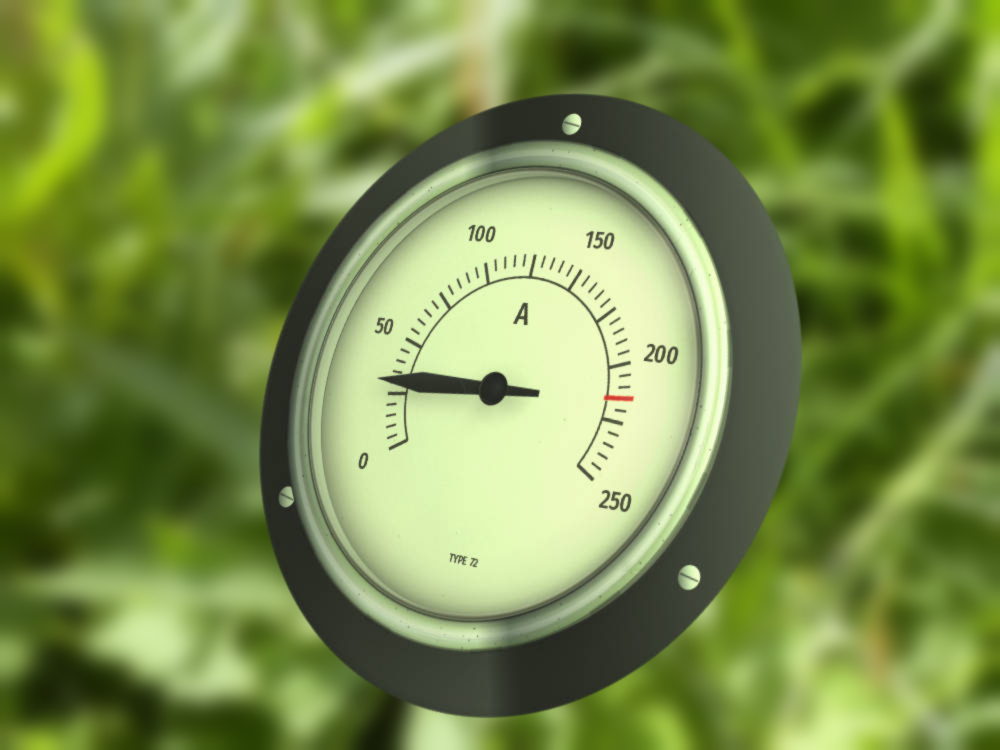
30 A
